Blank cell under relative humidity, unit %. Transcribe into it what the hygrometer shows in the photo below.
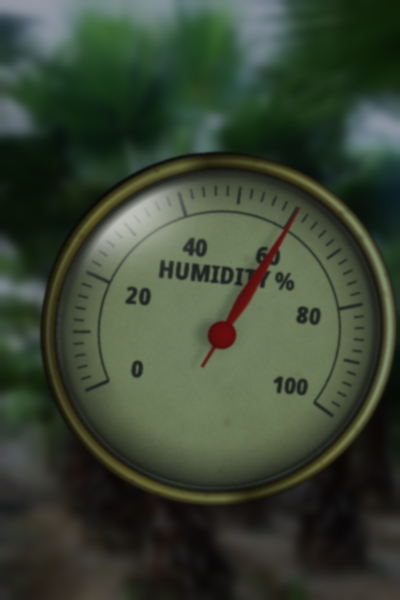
60 %
